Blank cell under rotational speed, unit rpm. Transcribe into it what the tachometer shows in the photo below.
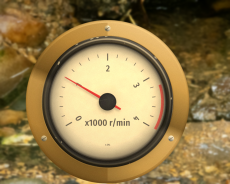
1000 rpm
